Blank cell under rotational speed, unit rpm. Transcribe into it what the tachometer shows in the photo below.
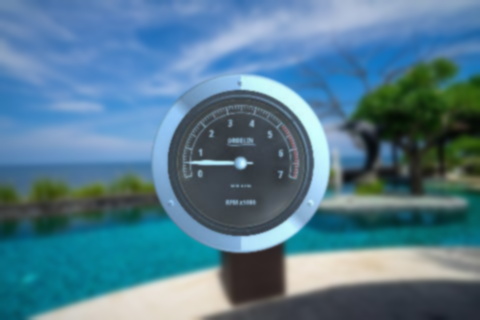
500 rpm
